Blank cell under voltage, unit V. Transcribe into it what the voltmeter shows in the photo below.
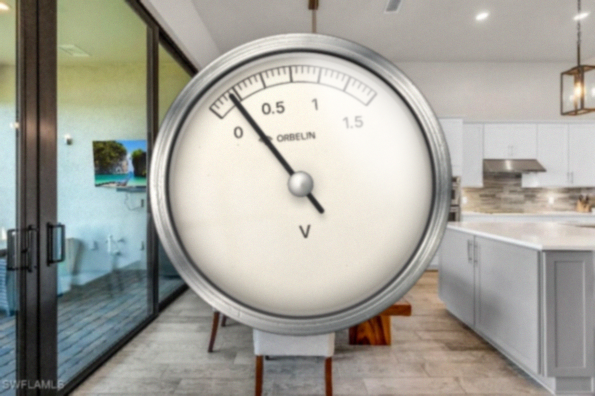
0.2 V
